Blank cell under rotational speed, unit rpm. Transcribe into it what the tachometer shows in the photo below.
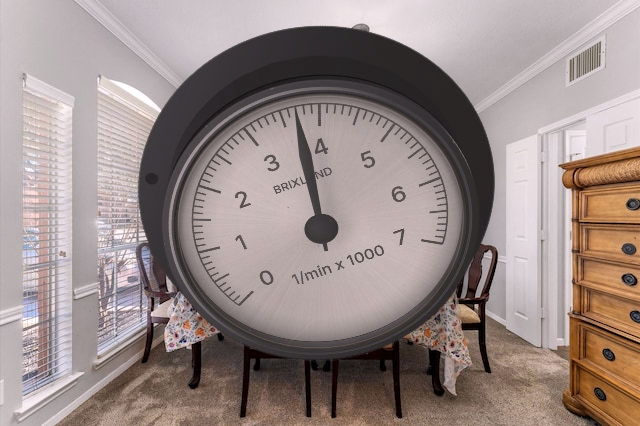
3700 rpm
